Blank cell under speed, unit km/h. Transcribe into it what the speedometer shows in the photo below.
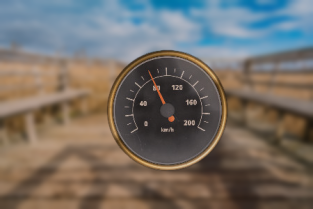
80 km/h
